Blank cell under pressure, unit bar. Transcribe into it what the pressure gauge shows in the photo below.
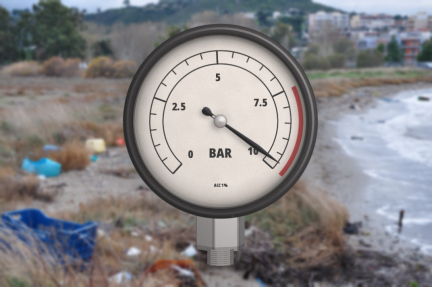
9.75 bar
